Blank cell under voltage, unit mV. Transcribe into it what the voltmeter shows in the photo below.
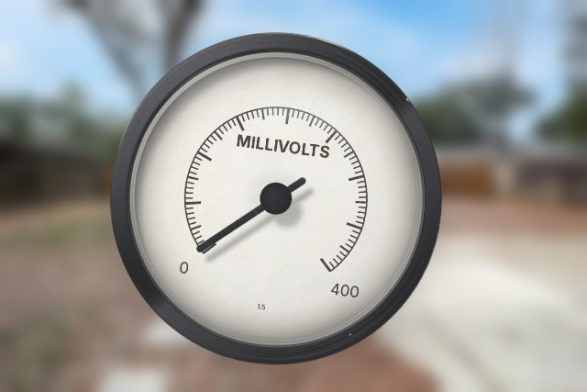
5 mV
